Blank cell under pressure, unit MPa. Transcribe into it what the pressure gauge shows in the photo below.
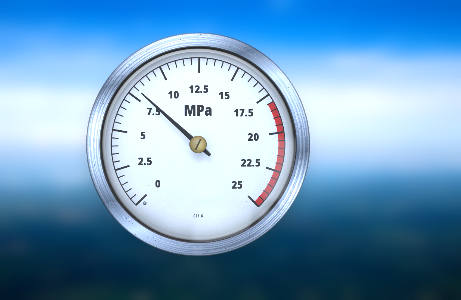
8 MPa
